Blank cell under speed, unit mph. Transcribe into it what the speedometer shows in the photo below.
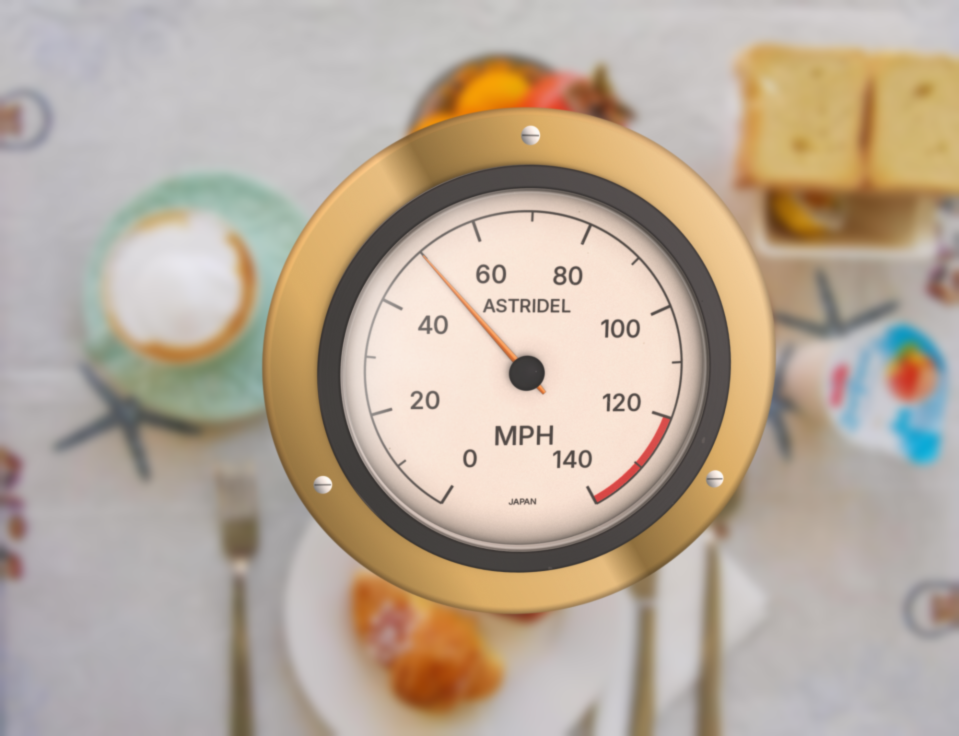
50 mph
